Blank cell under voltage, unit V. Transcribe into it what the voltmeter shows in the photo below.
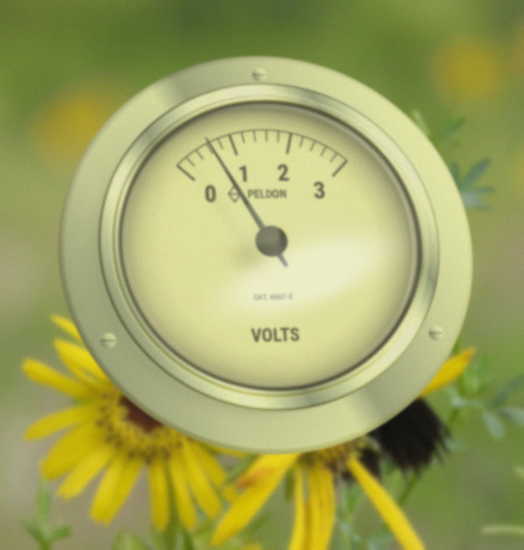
0.6 V
